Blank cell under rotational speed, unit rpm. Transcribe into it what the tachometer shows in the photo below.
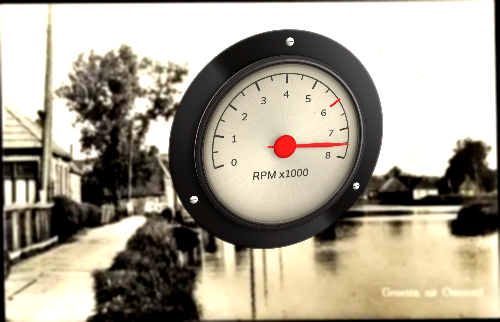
7500 rpm
